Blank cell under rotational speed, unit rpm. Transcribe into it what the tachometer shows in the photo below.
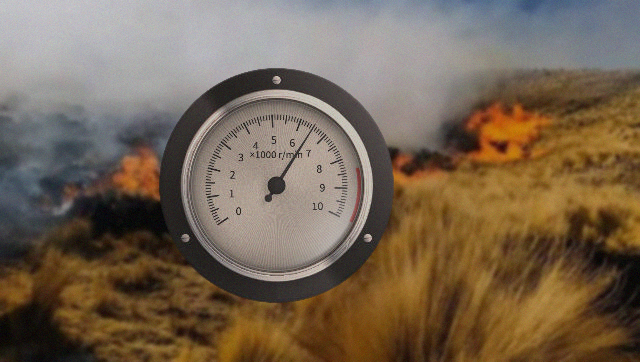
6500 rpm
